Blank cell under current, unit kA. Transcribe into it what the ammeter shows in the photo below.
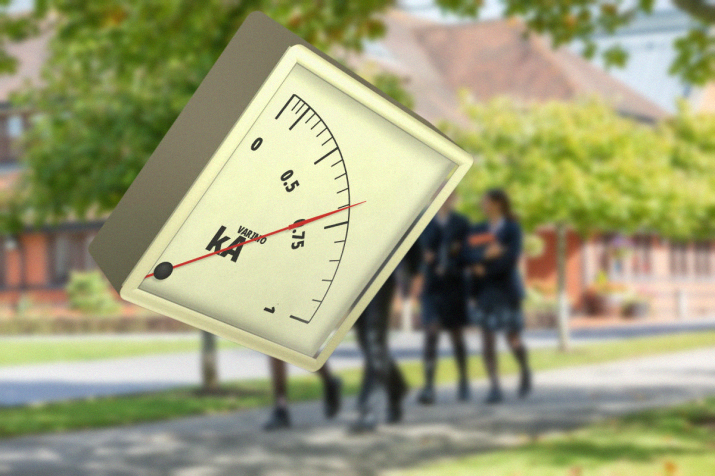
0.7 kA
